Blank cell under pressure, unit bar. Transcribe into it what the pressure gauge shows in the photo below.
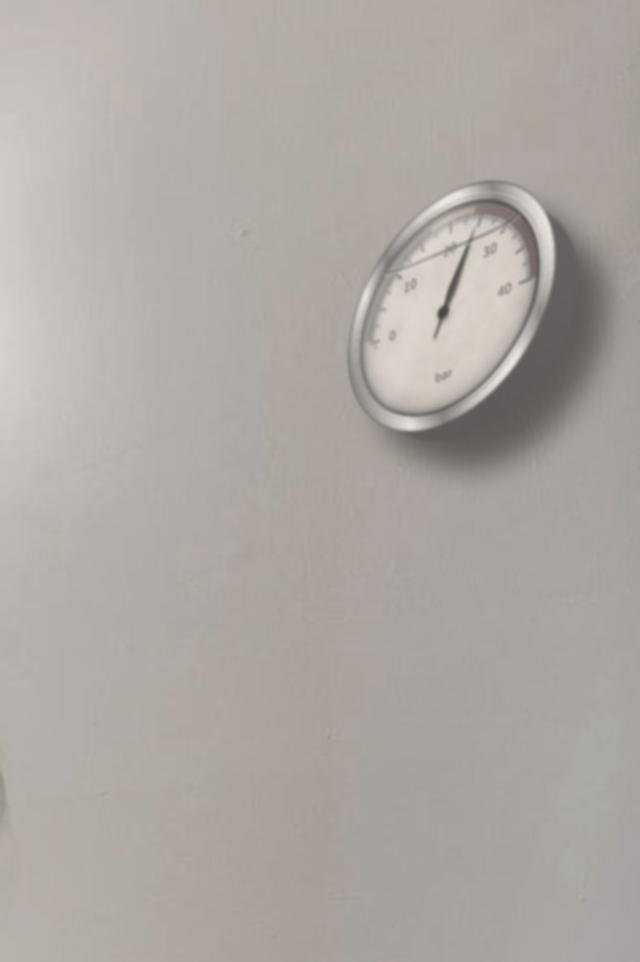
25 bar
